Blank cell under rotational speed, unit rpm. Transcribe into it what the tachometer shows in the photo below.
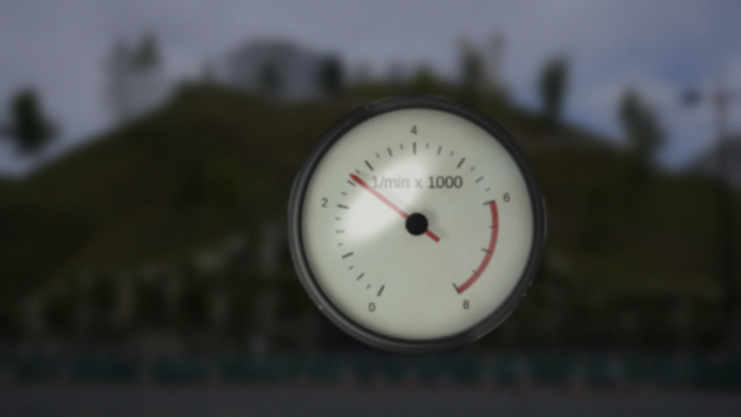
2625 rpm
